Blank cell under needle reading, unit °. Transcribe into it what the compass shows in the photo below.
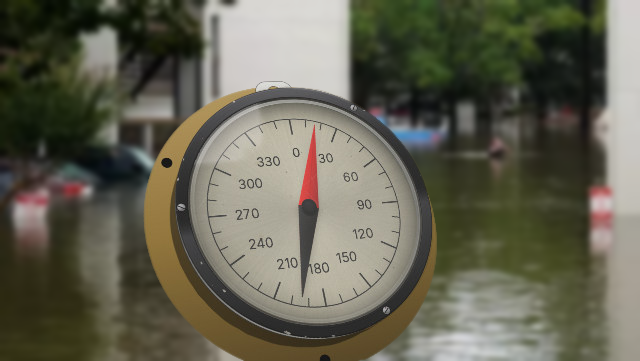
15 °
